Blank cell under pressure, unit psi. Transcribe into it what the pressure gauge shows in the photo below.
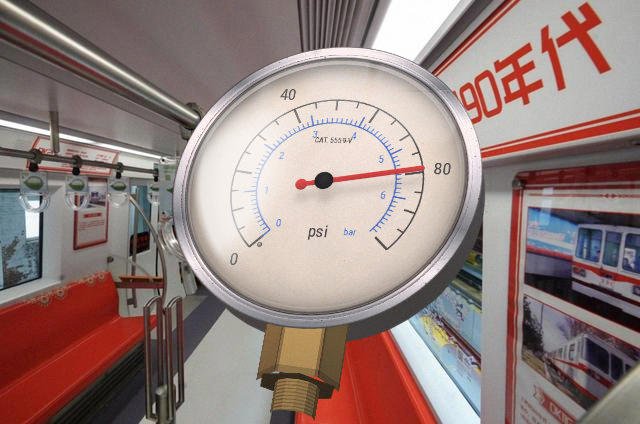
80 psi
